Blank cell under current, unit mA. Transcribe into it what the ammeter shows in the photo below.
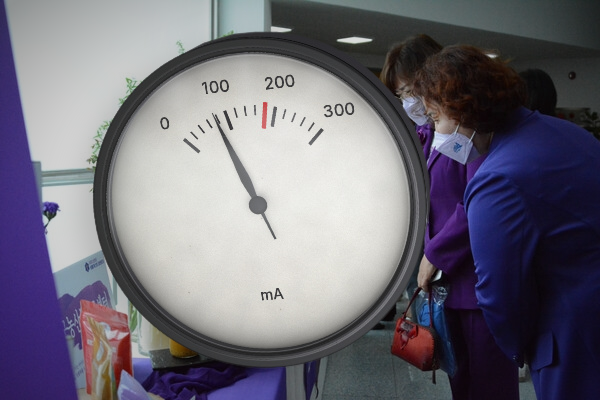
80 mA
